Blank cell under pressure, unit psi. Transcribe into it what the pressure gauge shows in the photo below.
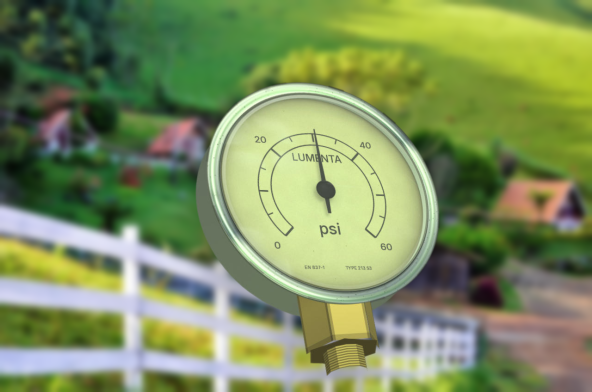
30 psi
